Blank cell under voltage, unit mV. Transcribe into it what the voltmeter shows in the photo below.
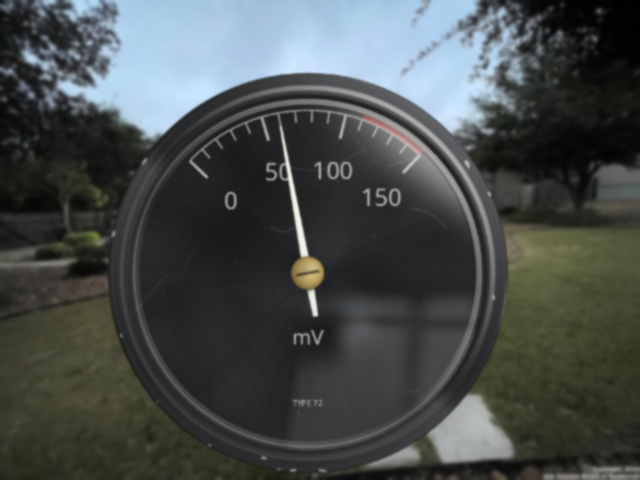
60 mV
